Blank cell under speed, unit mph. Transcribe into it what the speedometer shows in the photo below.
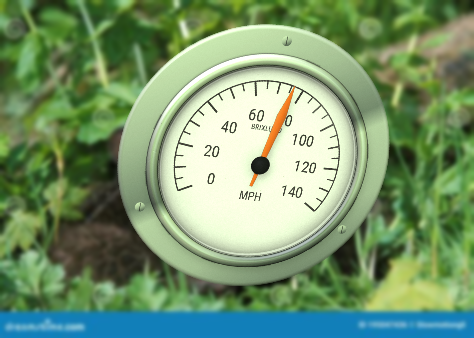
75 mph
